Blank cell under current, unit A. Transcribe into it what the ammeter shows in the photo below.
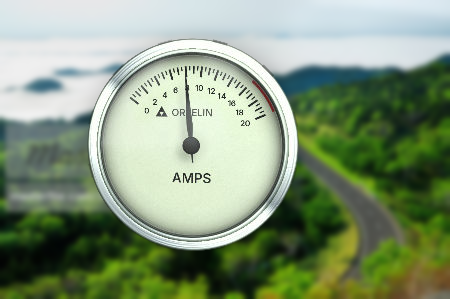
8 A
